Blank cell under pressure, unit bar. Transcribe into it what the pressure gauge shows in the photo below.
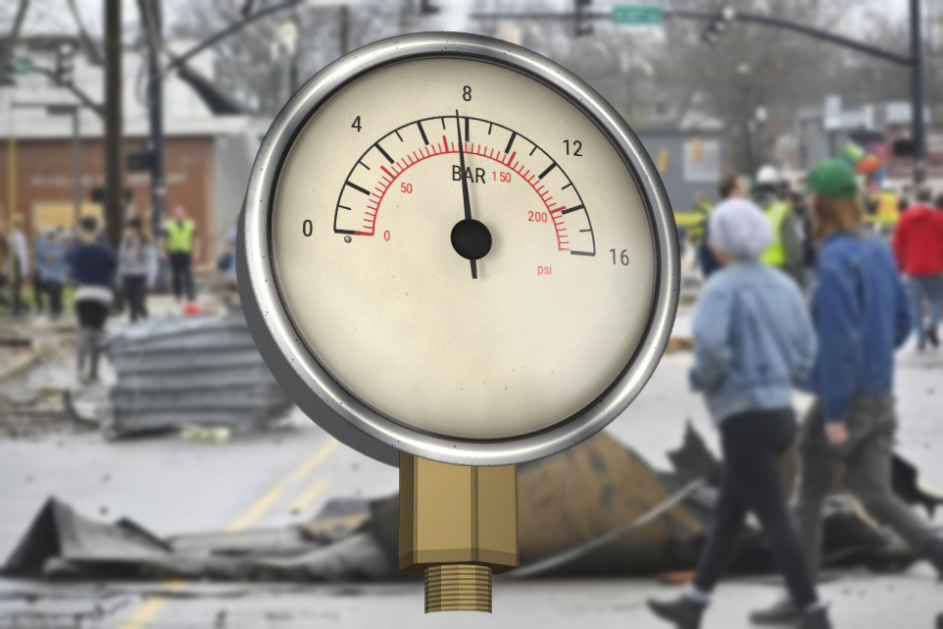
7.5 bar
